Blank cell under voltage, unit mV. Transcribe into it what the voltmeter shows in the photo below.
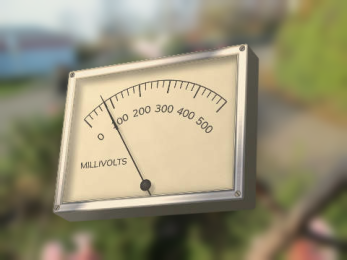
80 mV
